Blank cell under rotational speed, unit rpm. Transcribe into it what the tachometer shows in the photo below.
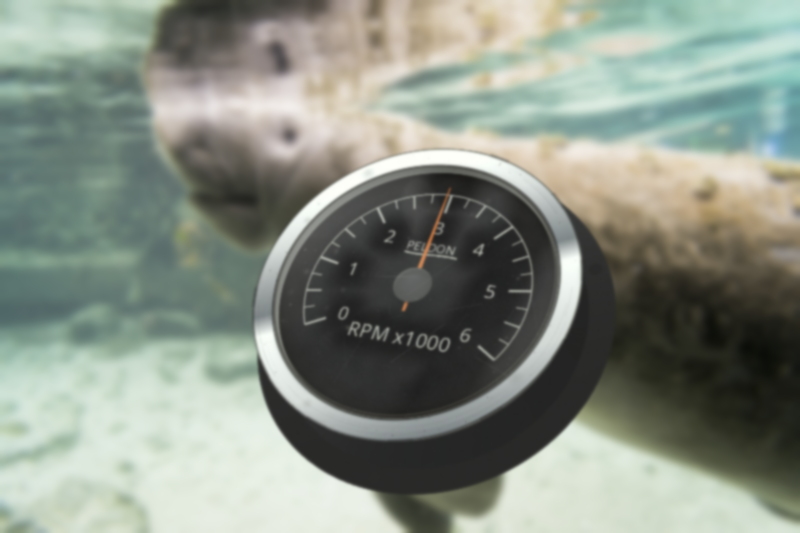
3000 rpm
